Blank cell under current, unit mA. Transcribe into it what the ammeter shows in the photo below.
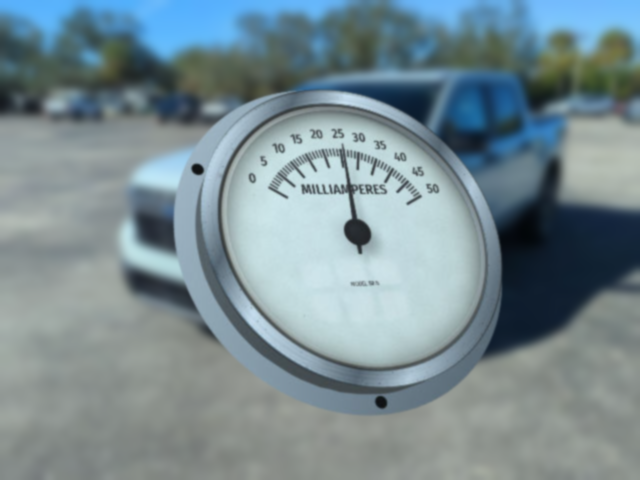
25 mA
